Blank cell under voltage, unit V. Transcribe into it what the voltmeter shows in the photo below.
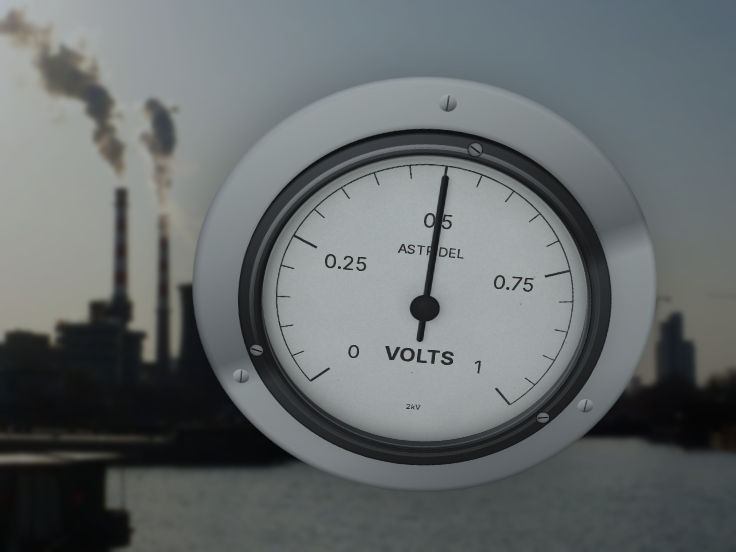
0.5 V
